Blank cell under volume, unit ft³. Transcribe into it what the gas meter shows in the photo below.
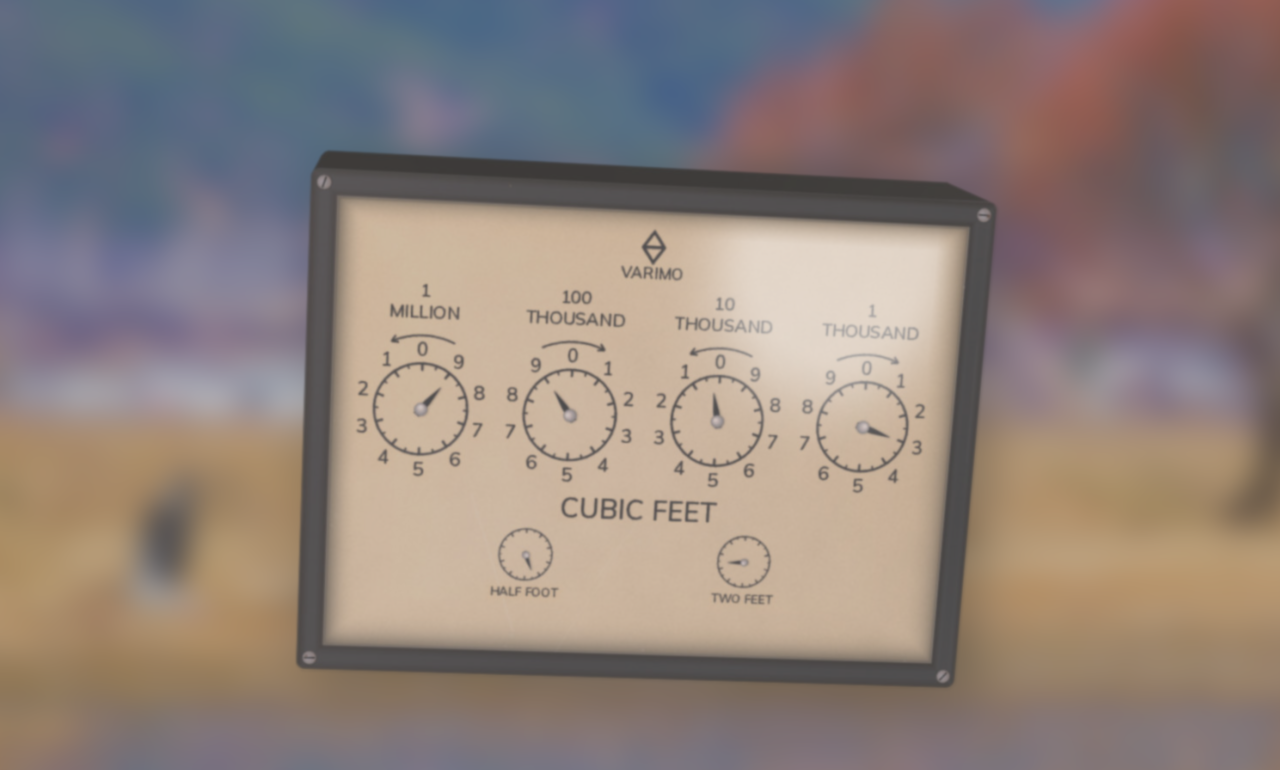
890300 ft³
